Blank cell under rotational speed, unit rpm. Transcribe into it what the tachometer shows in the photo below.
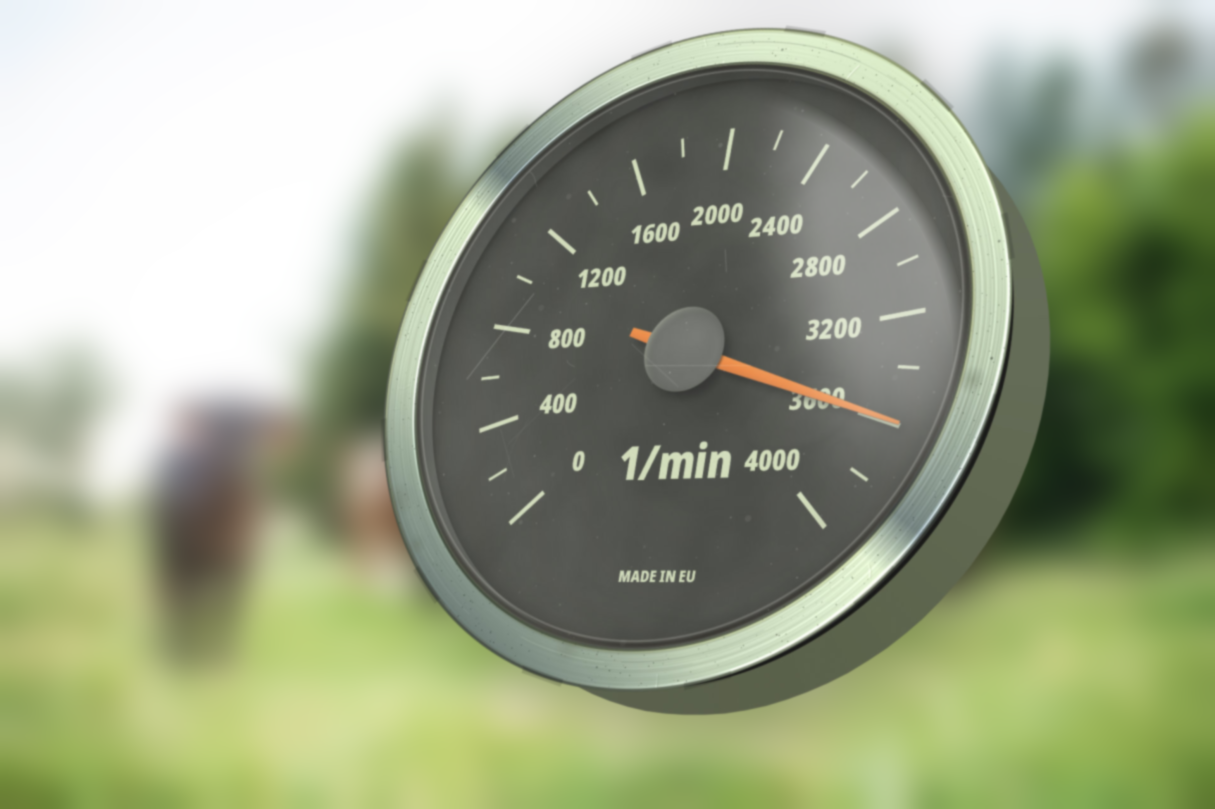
3600 rpm
